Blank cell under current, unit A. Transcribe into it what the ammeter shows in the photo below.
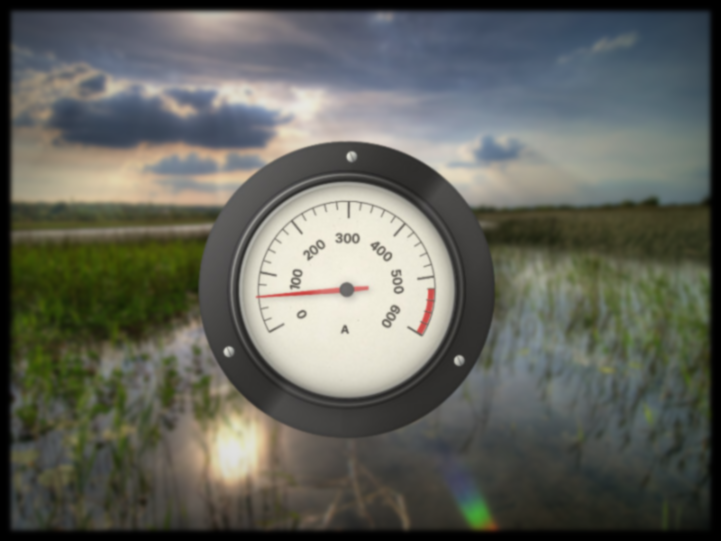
60 A
